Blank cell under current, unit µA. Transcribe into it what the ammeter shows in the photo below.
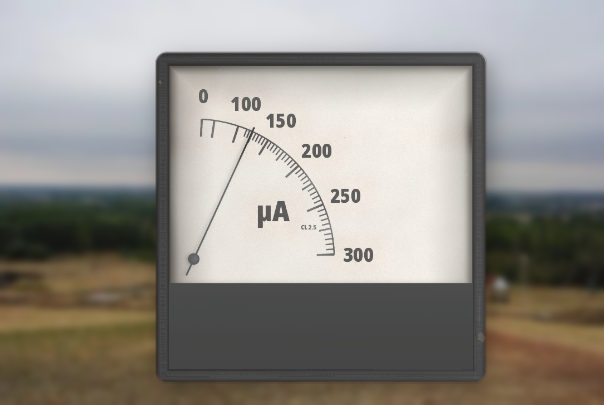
125 µA
